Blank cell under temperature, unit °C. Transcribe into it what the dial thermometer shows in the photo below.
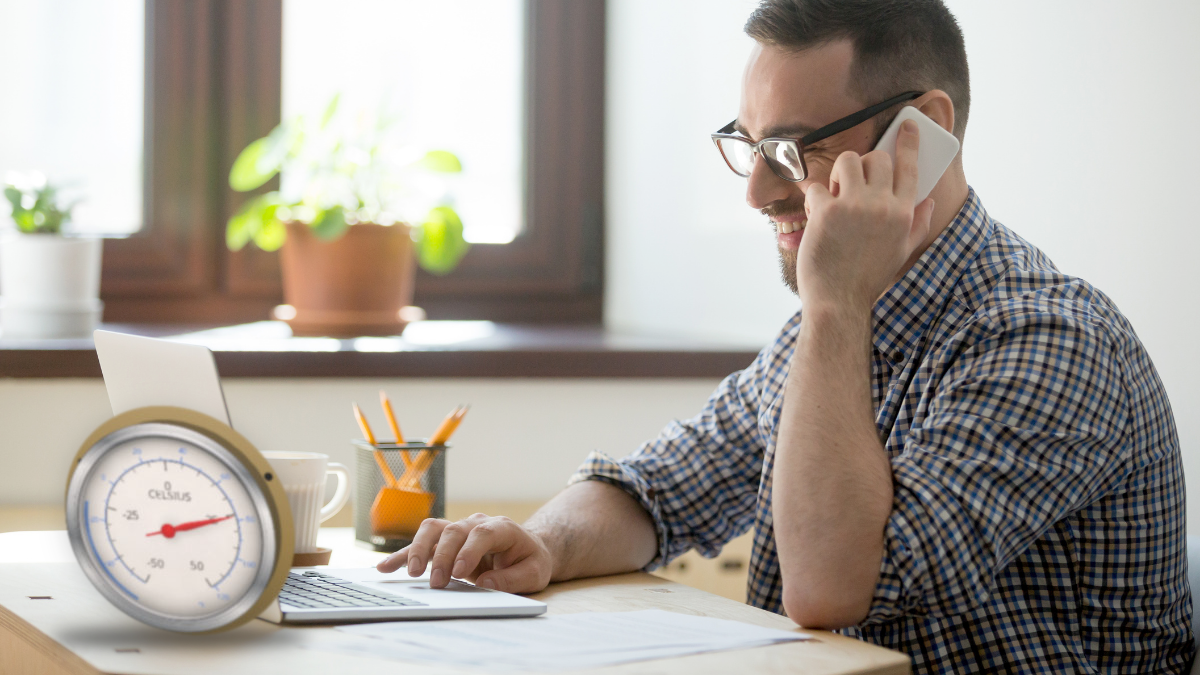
25 °C
